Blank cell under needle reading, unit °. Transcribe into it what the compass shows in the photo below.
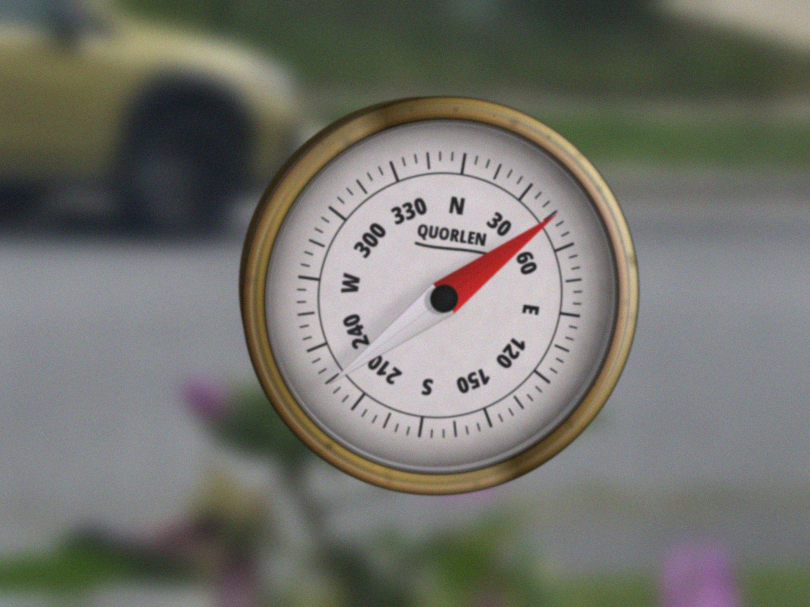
45 °
